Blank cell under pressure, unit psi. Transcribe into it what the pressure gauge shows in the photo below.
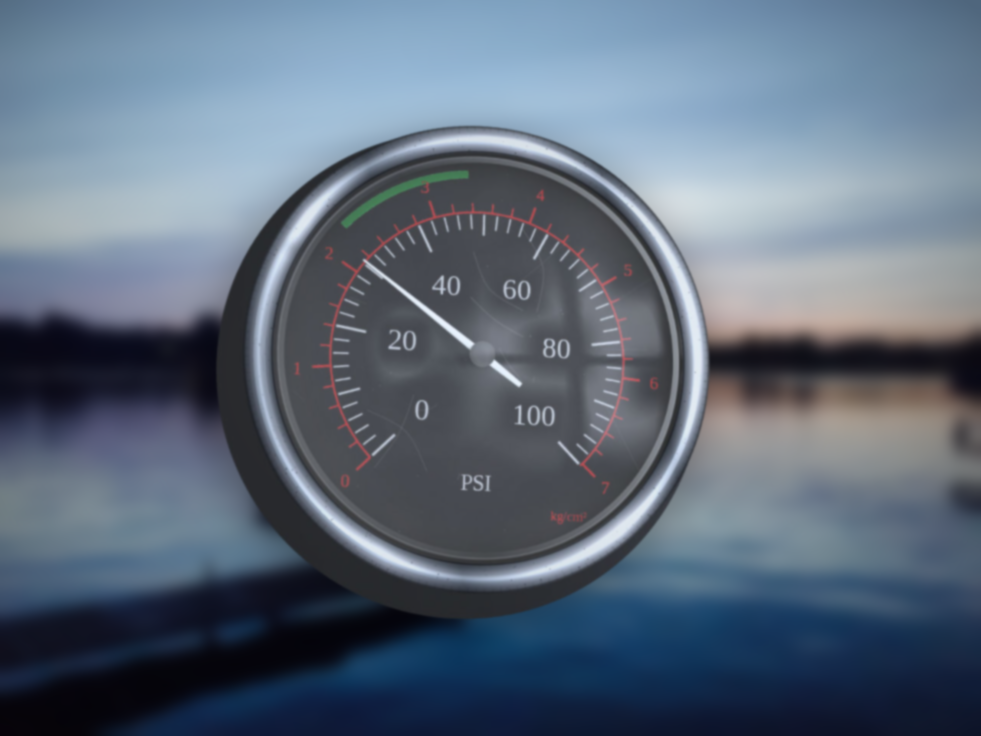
30 psi
